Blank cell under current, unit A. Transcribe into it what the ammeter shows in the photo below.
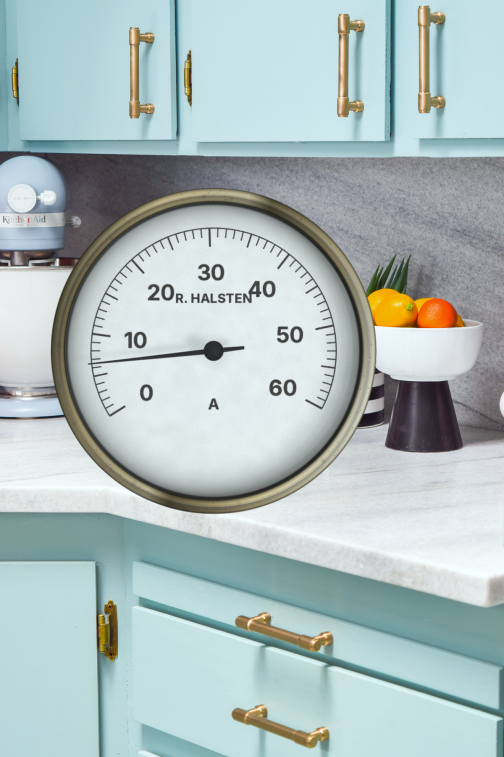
6.5 A
